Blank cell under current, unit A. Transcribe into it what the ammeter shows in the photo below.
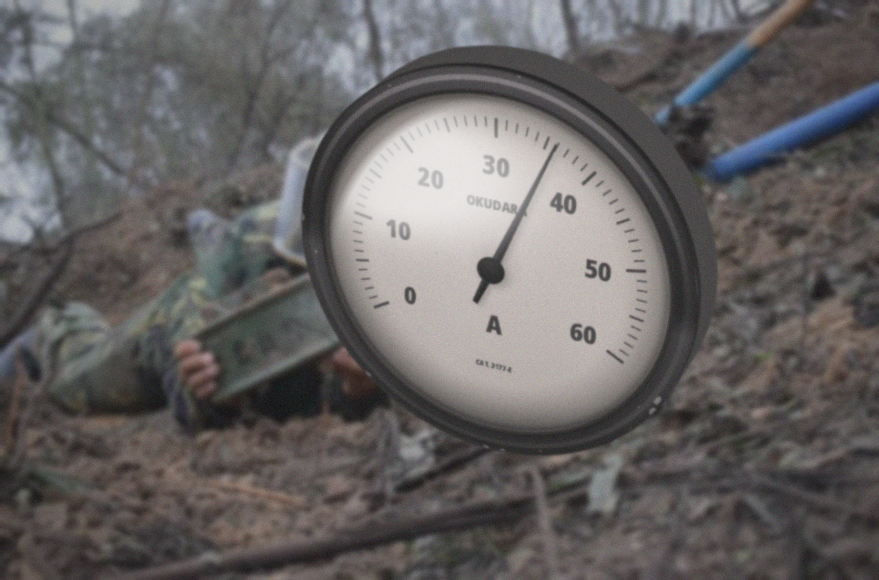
36 A
